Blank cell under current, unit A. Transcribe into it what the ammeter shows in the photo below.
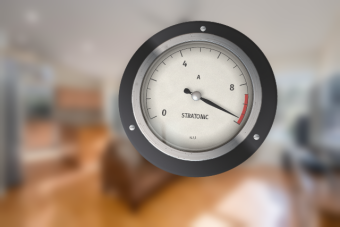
9.75 A
